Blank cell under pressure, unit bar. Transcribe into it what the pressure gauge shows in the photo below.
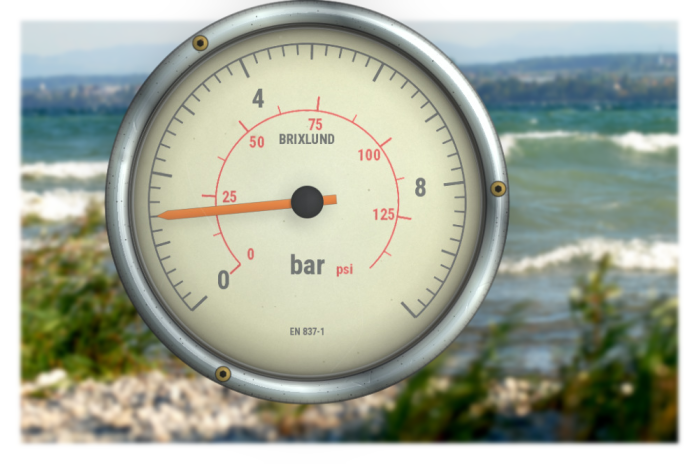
1.4 bar
